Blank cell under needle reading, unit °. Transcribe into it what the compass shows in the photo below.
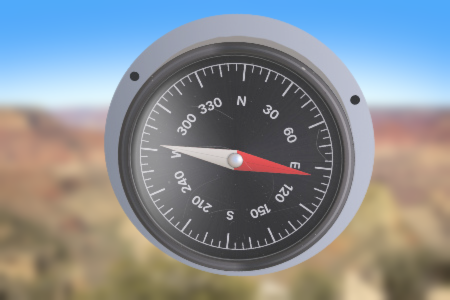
95 °
